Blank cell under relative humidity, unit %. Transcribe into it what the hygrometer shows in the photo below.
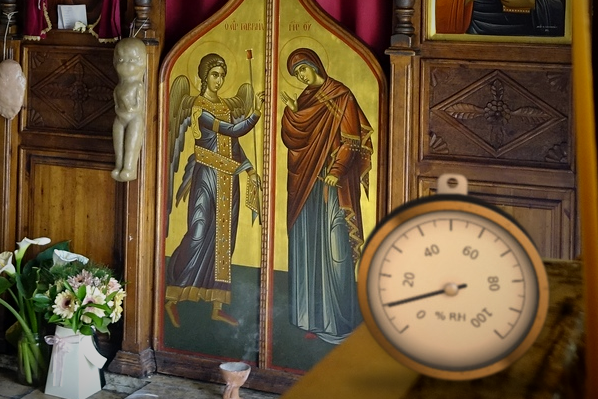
10 %
